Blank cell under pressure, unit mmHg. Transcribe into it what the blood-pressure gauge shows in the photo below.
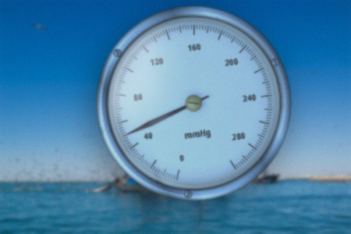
50 mmHg
